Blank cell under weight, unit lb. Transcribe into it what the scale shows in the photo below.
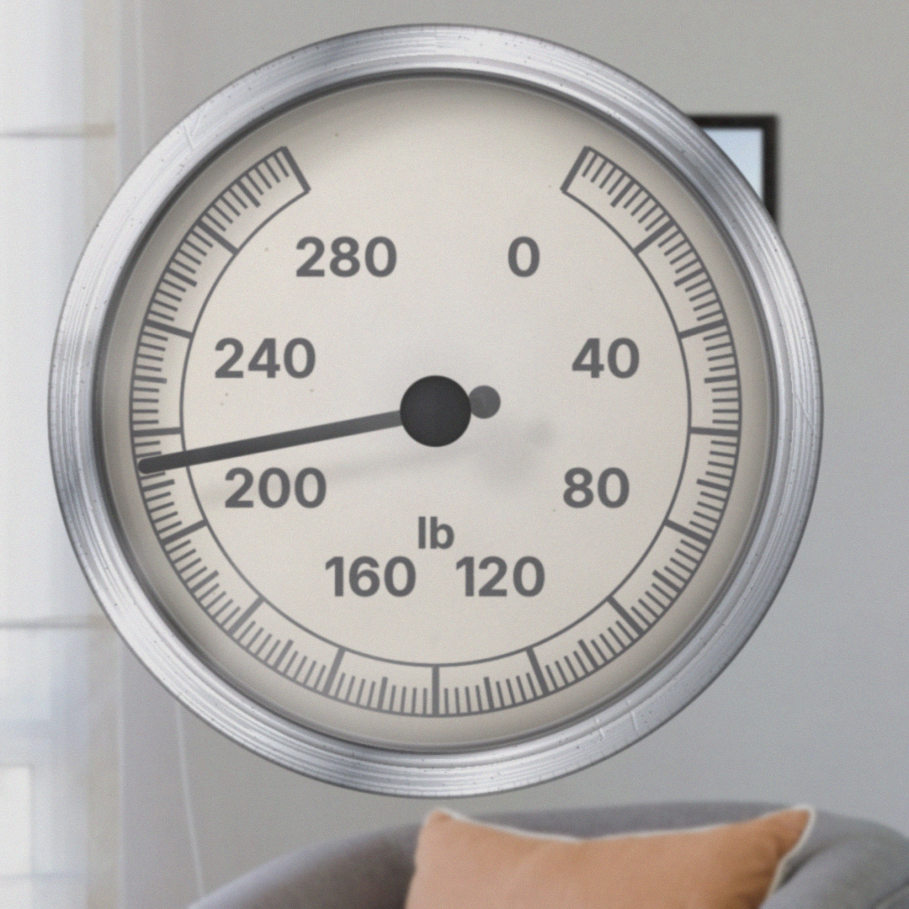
214 lb
